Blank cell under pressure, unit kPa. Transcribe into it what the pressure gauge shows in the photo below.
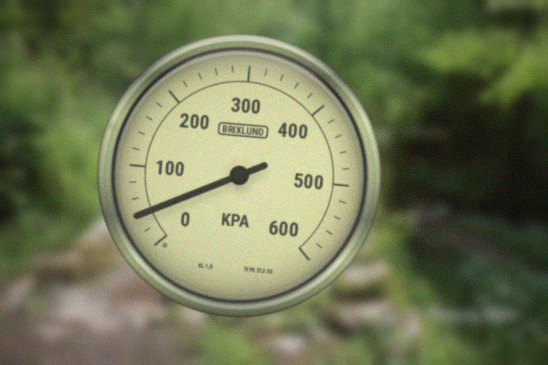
40 kPa
